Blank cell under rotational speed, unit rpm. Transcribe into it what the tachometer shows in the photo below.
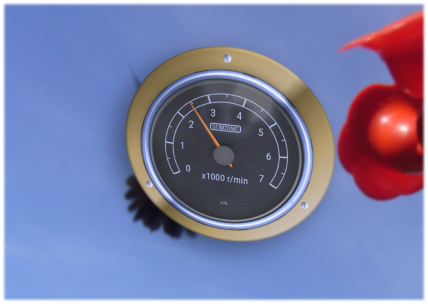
2500 rpm
